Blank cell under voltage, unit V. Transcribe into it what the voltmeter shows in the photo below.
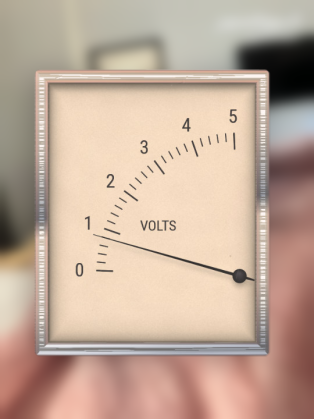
0.8 V
